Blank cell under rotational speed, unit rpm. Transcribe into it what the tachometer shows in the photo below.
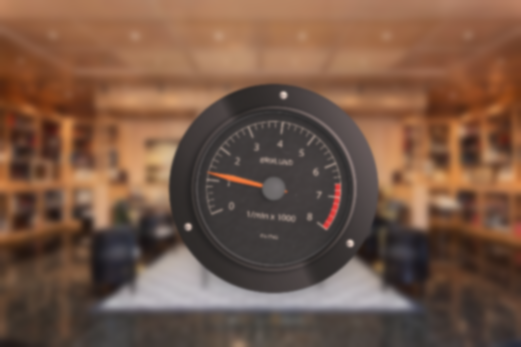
1200 rpm
